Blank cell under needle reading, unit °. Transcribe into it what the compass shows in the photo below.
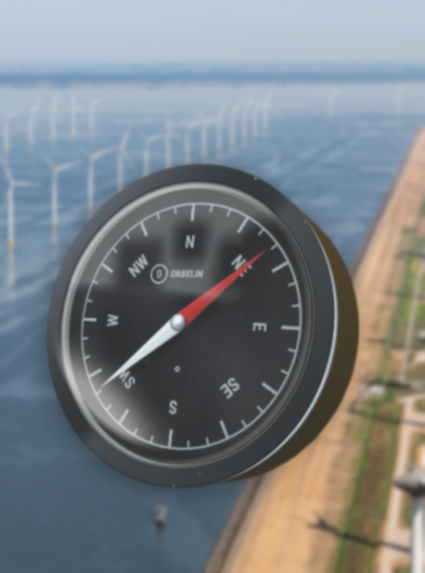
50 °
